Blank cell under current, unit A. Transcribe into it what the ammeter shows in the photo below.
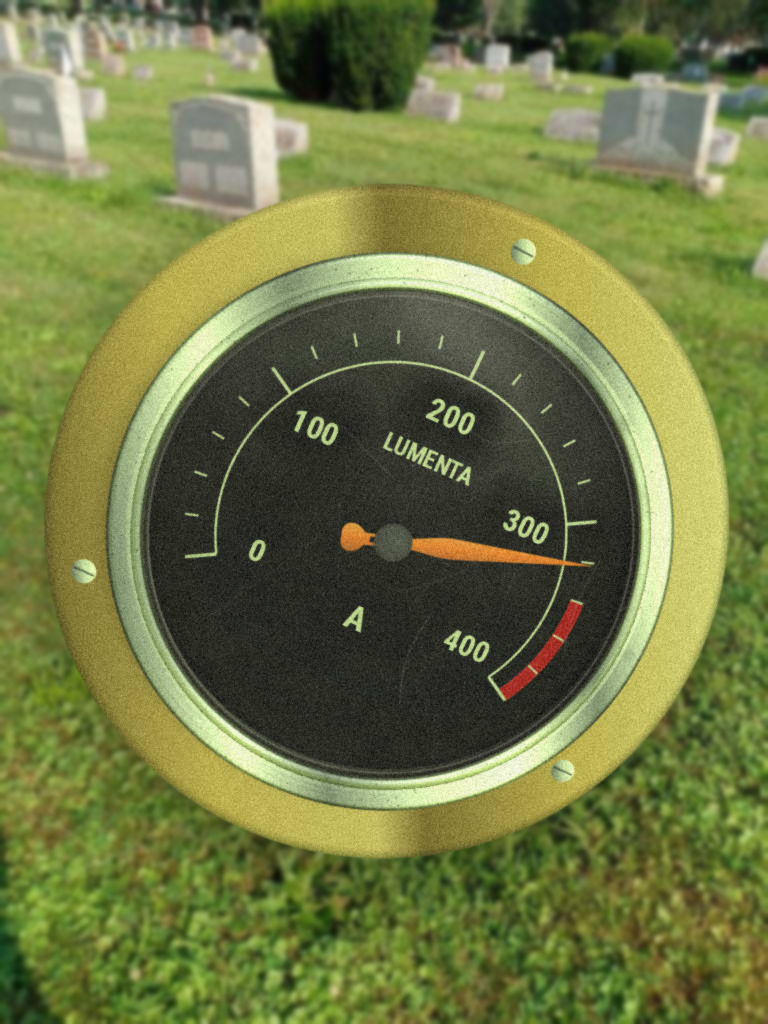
320 A
